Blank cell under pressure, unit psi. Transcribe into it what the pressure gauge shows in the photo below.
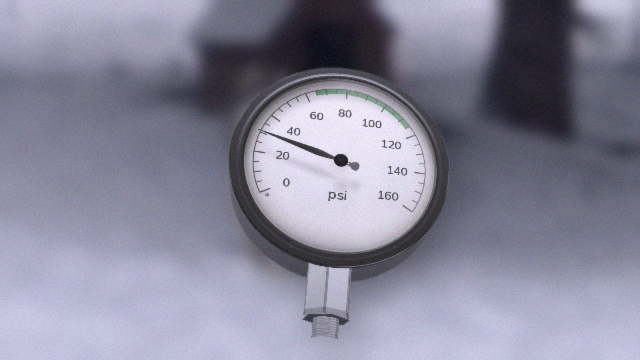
30 psi
